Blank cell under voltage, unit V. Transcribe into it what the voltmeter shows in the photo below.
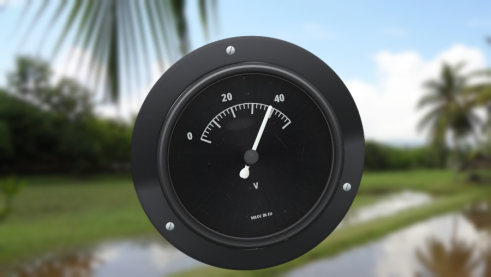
38 V
